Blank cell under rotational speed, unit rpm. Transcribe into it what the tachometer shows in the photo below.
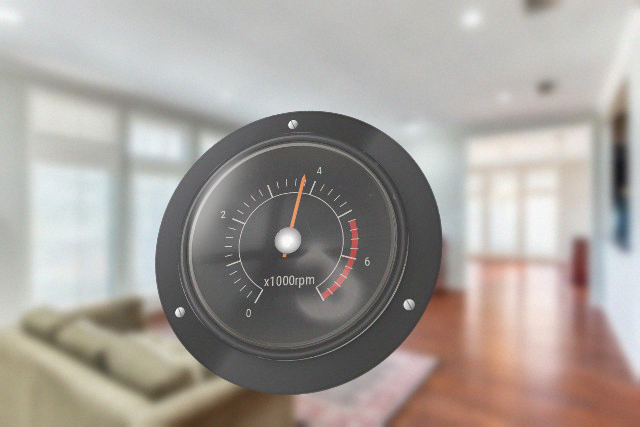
3800 rpm
